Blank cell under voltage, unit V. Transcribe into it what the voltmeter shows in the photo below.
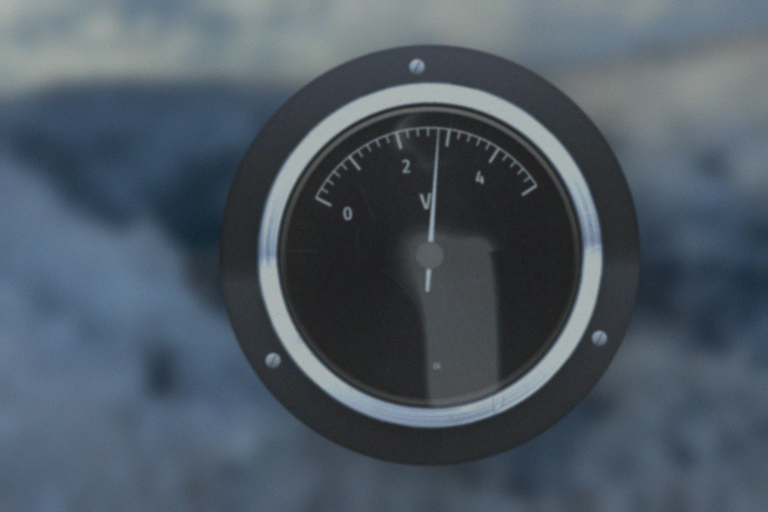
2.8 V
